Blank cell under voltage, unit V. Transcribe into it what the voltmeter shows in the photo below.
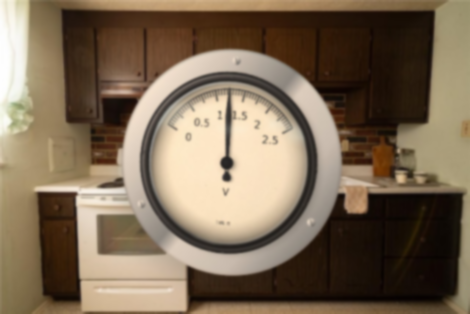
1.25 V
